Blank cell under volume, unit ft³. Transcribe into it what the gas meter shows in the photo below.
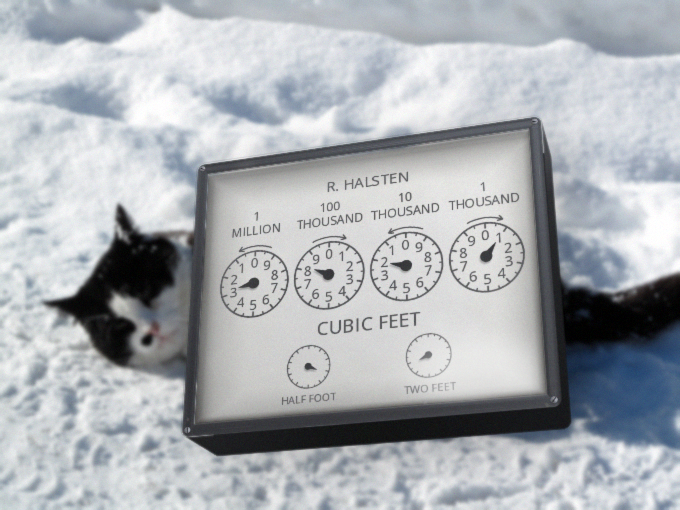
282100 ft³
